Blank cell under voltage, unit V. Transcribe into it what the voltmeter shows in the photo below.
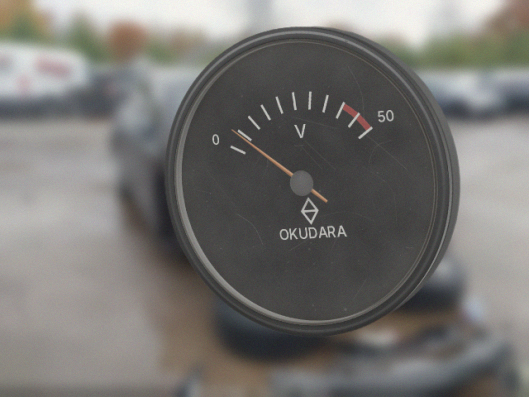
5 V
